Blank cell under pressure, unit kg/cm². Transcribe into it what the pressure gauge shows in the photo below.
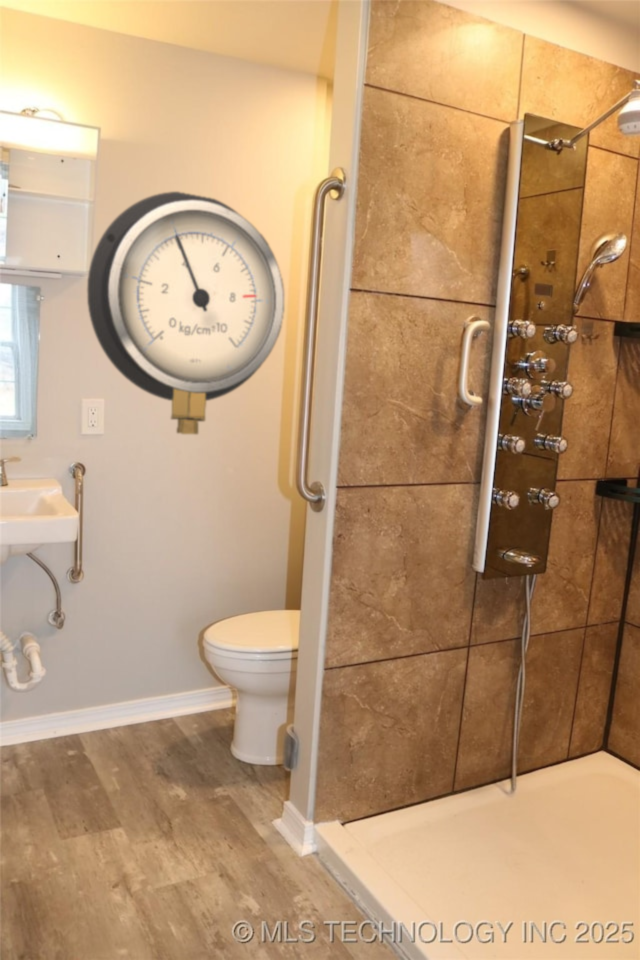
4 kg/cm²
